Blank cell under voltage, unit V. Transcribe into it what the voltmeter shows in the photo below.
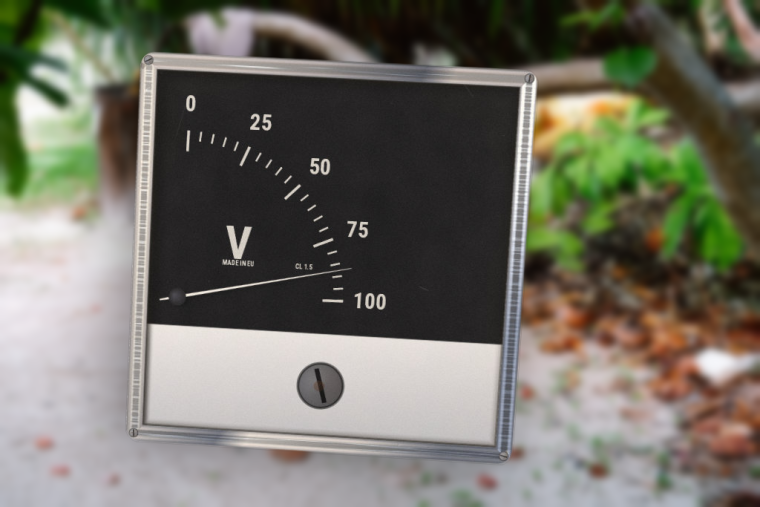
87.5 V
